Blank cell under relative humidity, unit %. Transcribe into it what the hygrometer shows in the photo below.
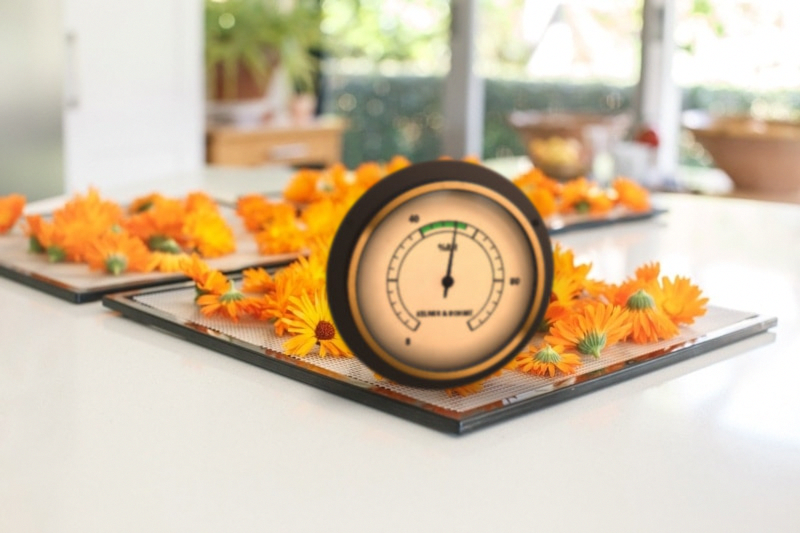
52 %
